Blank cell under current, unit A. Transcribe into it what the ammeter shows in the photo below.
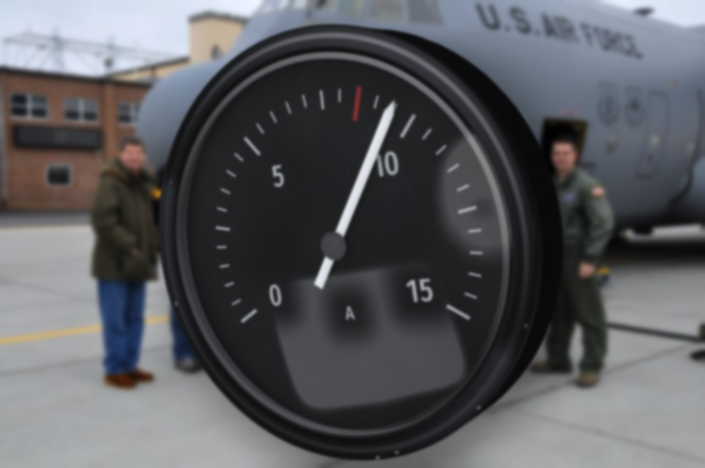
9.5 A
